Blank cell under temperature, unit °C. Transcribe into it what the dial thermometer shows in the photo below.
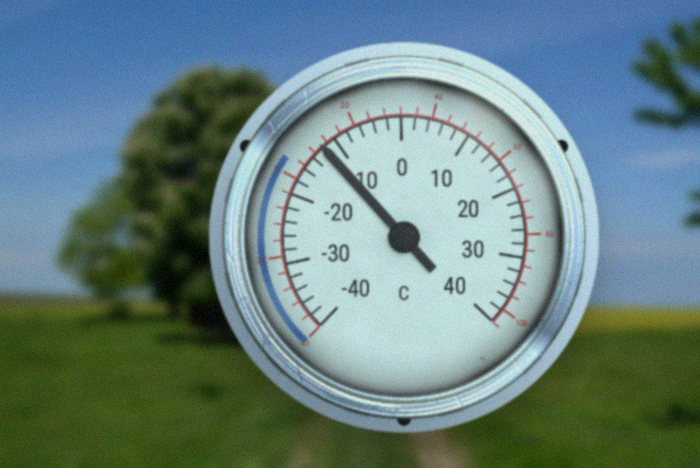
-12 °C
